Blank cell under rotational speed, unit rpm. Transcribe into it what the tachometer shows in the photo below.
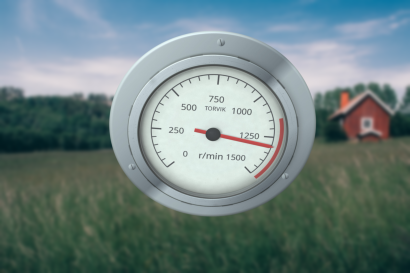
1300 rpm
